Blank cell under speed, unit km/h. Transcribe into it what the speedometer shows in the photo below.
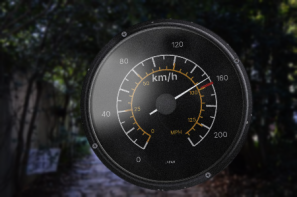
155 km/h
